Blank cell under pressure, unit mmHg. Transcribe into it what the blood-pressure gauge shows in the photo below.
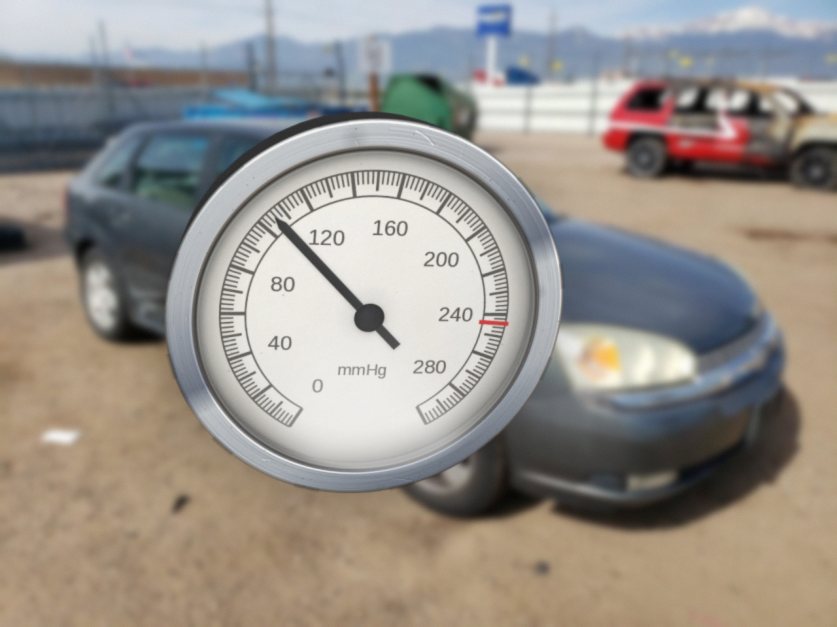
106 mmHg
